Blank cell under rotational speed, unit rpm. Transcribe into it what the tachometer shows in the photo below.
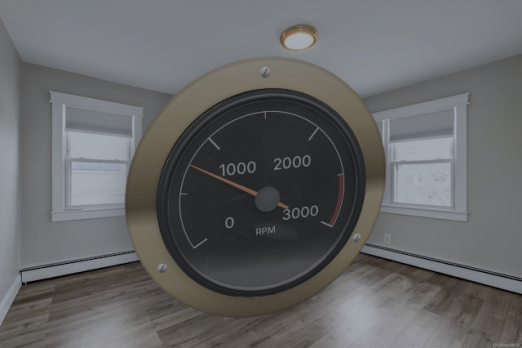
750 rpm
